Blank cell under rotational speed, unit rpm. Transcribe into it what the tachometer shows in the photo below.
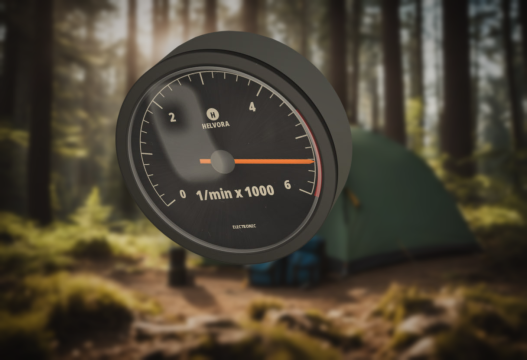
5400 rpm
